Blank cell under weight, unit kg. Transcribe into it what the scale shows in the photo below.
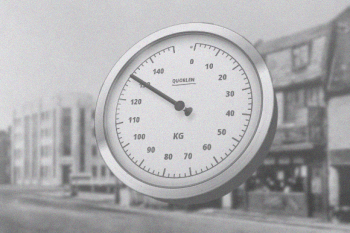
130 kg
